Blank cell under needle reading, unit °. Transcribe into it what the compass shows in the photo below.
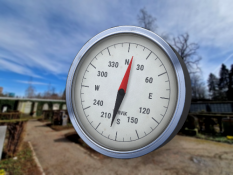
10 °
